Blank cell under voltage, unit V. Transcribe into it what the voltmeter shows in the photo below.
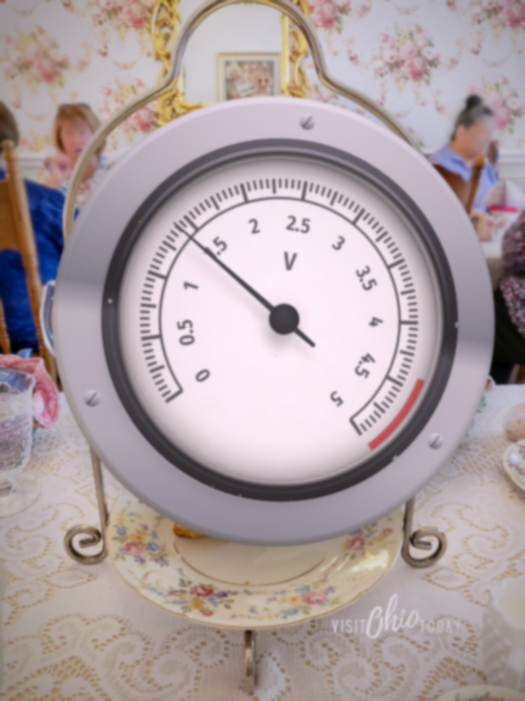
1.4 V
